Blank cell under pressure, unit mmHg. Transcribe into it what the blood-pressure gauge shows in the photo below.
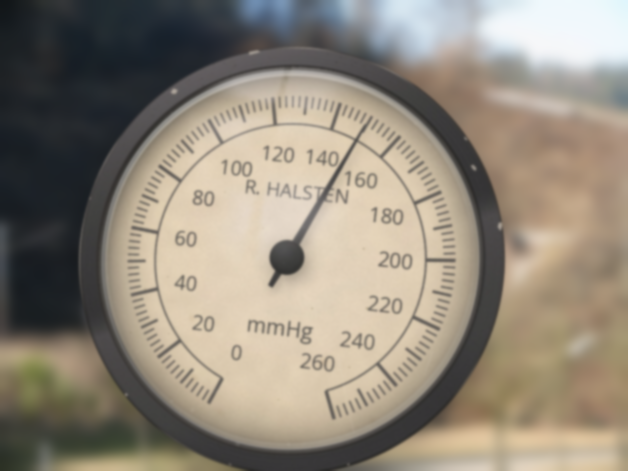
150 mmHg
